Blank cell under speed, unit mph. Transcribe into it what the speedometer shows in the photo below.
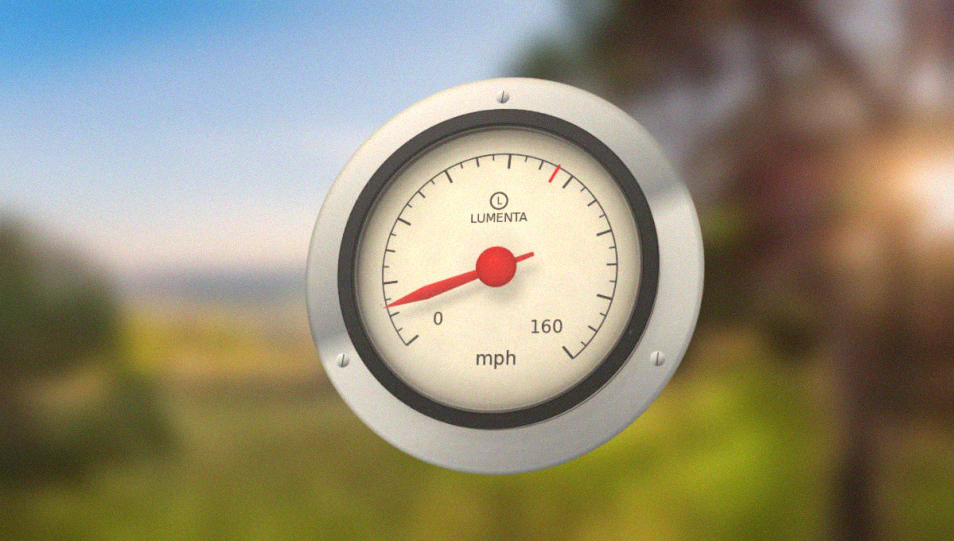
12.5 mph
